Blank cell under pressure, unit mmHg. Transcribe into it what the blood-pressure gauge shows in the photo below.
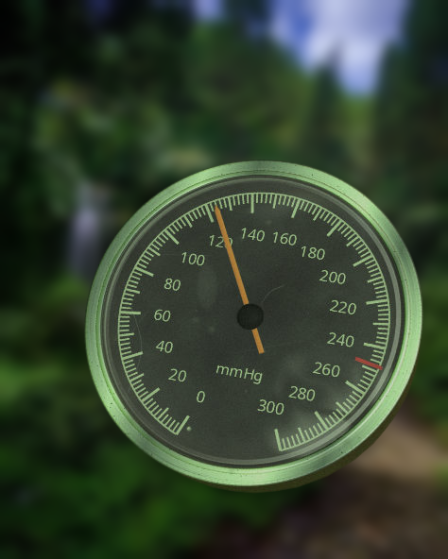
124 mmHg
